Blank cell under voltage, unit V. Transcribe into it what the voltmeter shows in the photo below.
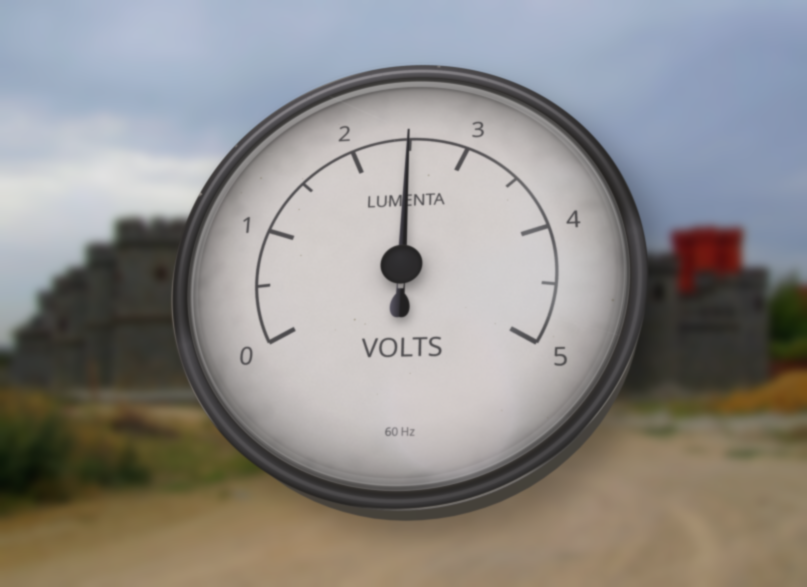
2.5 V
